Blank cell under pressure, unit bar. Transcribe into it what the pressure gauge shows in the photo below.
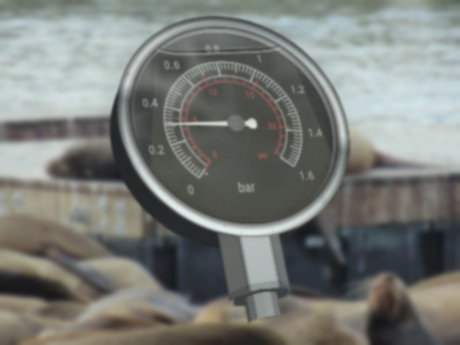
0.3 bar
